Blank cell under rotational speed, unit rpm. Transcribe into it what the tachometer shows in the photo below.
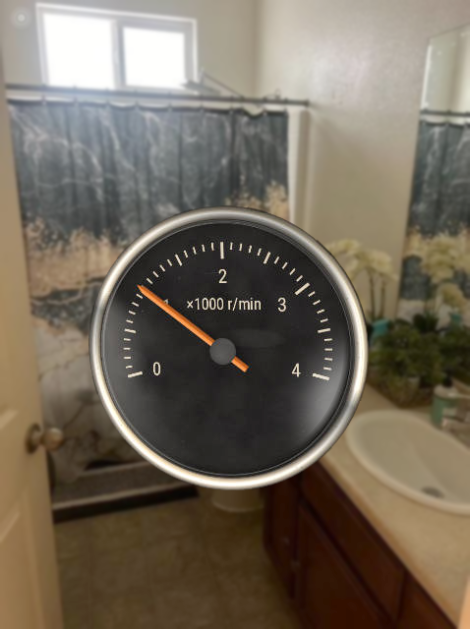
1000 rpm
